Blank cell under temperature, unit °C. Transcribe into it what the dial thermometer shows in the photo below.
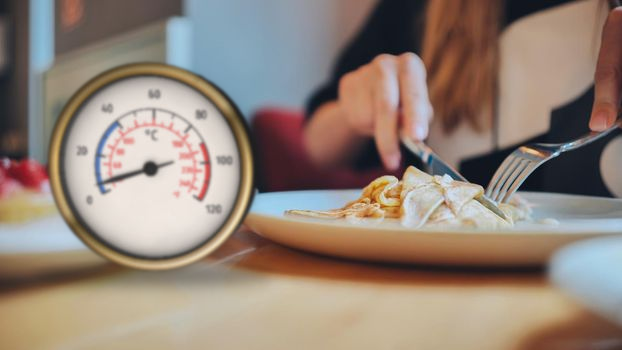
5 °C
